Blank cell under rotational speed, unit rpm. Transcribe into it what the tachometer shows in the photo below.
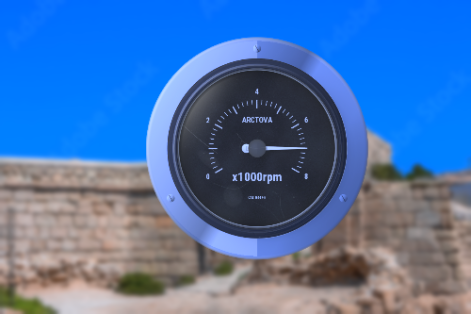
7000 rpm
